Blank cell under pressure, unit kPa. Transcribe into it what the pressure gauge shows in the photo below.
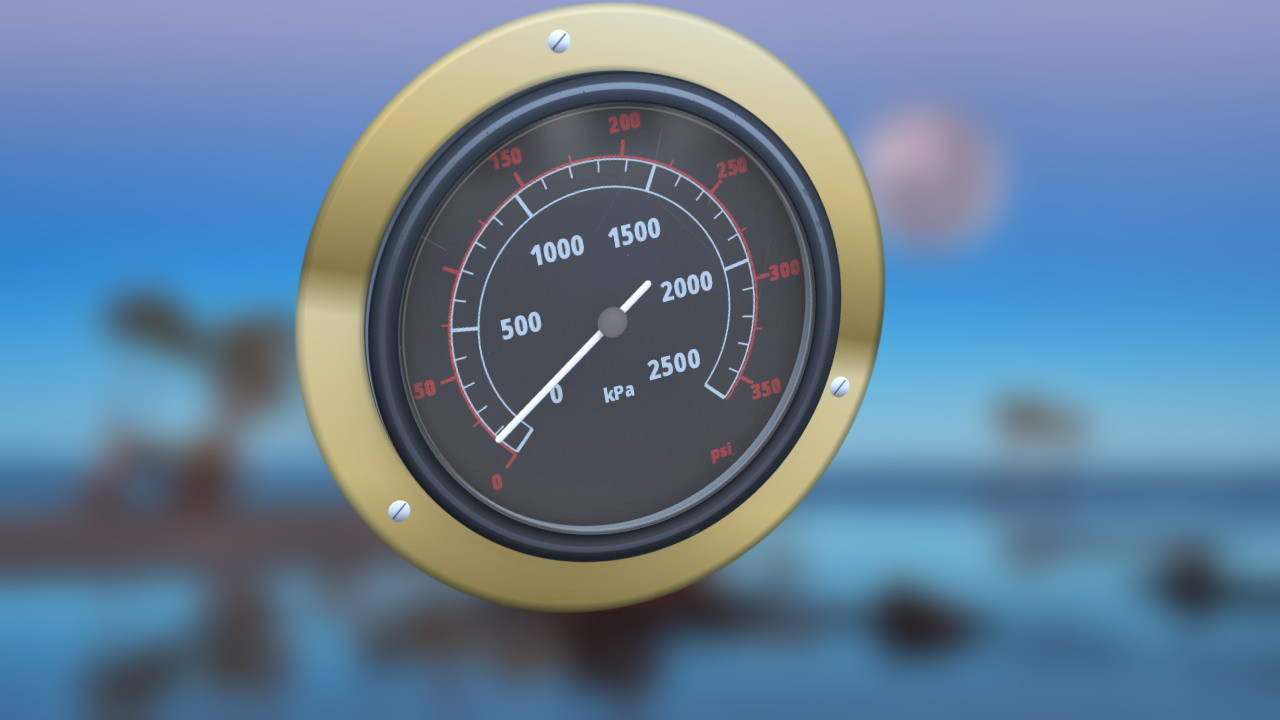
100 kPa
